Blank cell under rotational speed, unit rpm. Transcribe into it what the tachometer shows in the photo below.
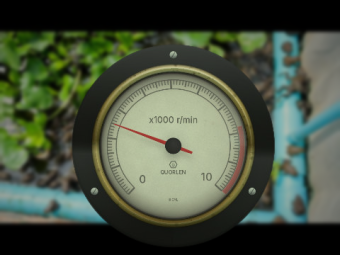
2500 rpm
